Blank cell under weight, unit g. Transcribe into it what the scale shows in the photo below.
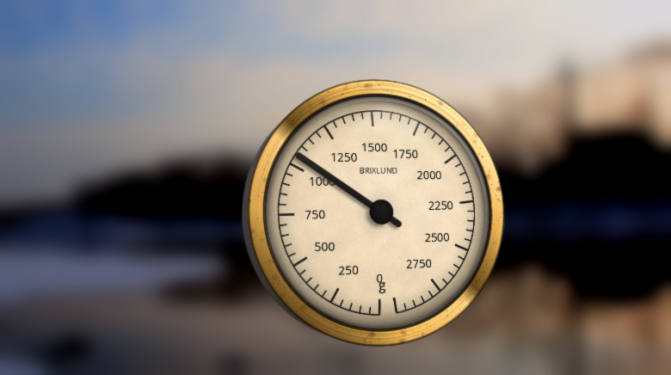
1050 g
